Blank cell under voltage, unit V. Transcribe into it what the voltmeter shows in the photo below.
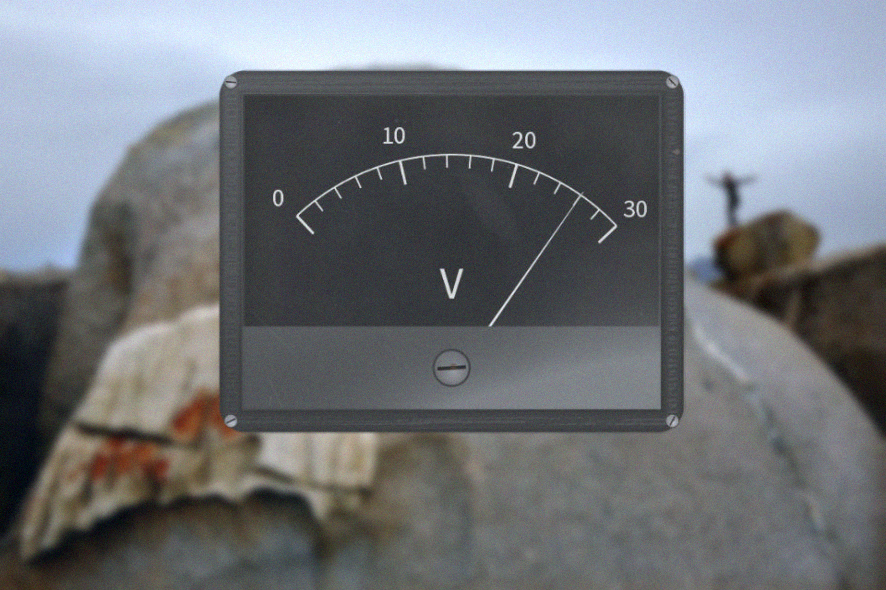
26 V
